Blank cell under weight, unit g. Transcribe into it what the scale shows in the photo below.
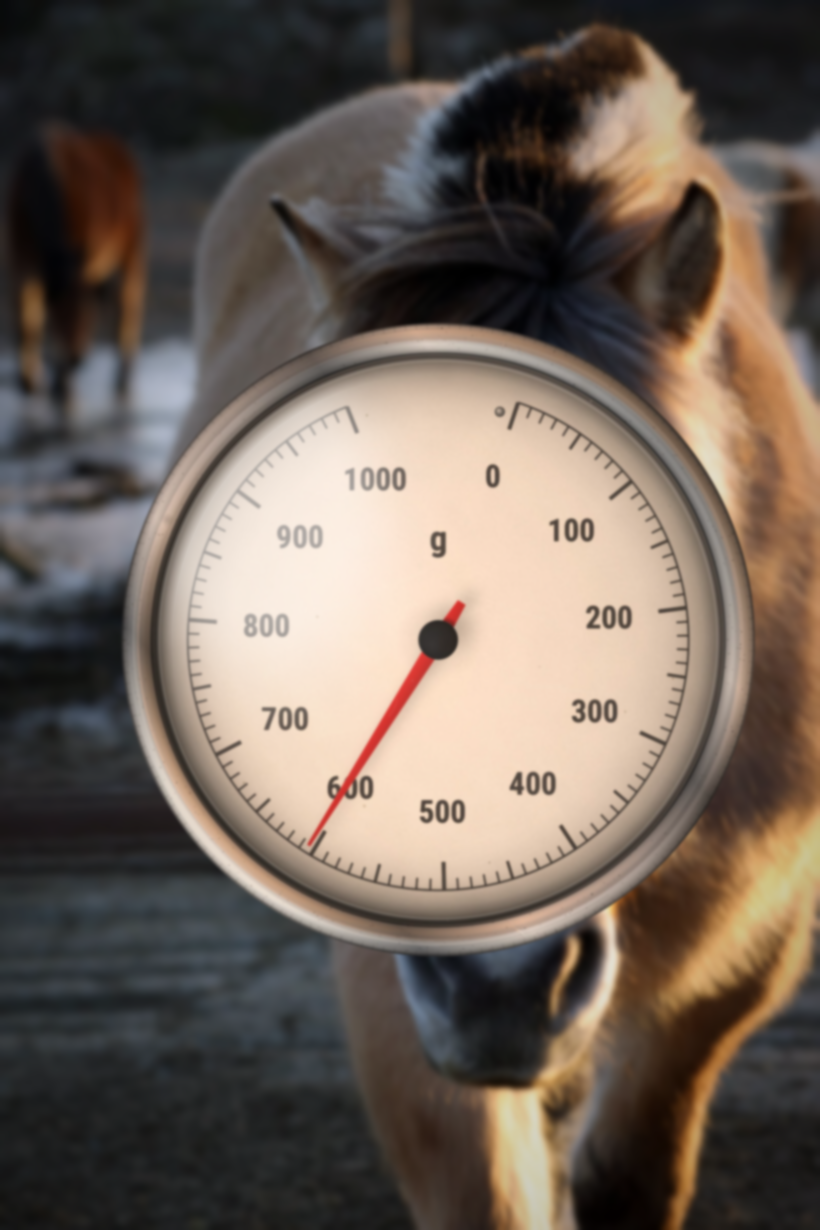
605 g
